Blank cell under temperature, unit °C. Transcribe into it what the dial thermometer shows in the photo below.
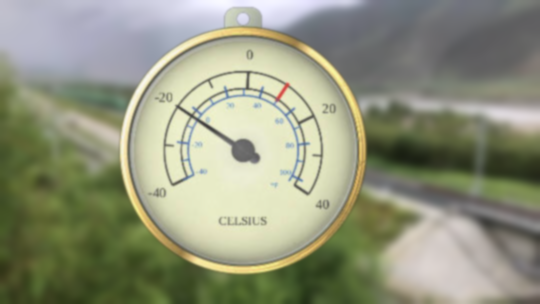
-20 °C
